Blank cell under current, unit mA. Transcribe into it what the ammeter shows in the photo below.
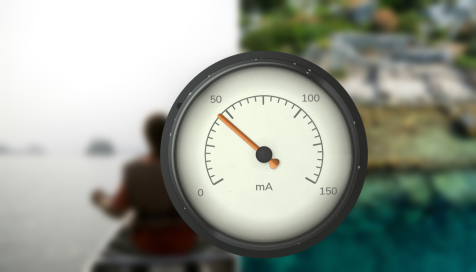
45 mA
